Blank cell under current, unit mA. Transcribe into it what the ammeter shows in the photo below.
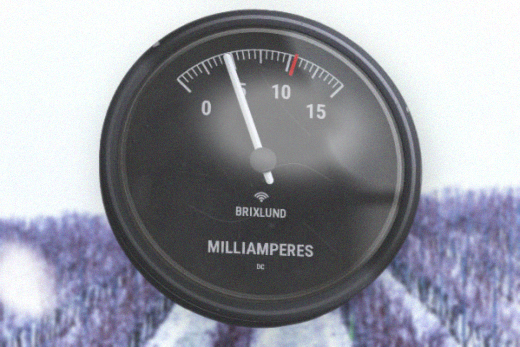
4.5 mA
